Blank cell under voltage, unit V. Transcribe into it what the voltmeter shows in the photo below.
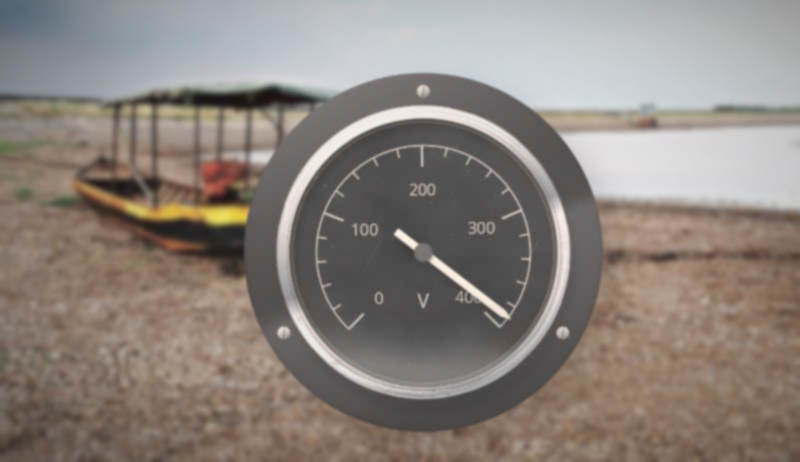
390 V
